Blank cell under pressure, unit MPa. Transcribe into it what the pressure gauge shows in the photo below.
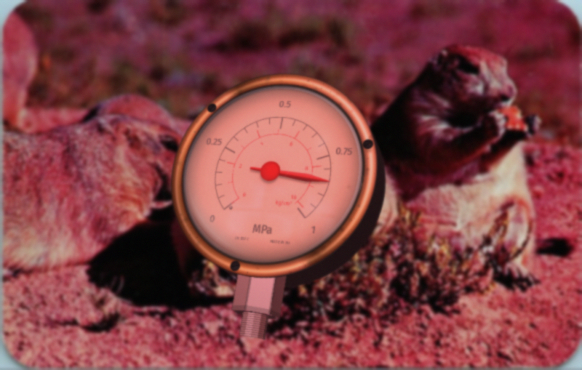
0.85 MPa
